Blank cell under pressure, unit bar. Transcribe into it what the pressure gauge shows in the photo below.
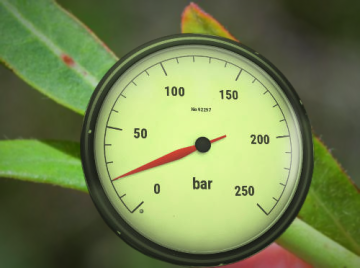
20 bar
